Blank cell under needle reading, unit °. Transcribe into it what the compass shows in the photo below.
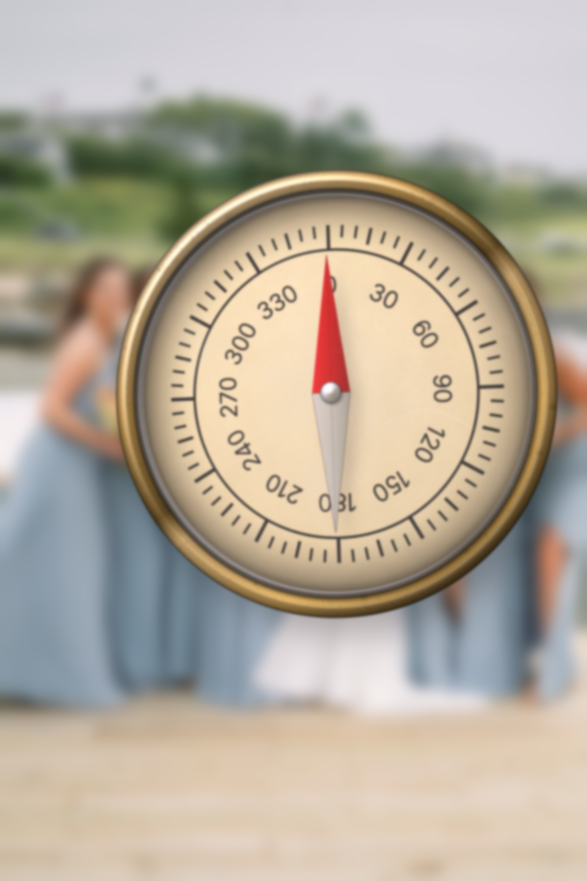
0 °
